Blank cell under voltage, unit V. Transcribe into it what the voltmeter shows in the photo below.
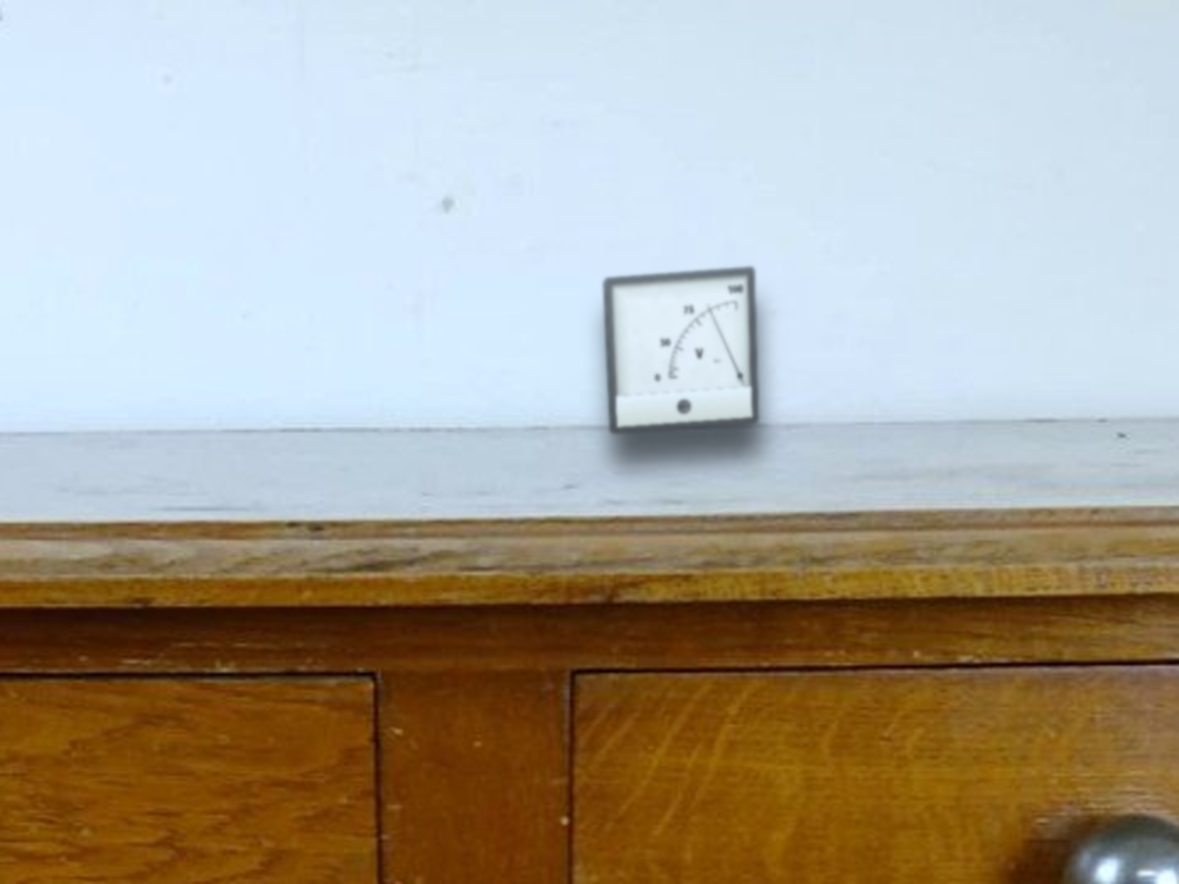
85 V
